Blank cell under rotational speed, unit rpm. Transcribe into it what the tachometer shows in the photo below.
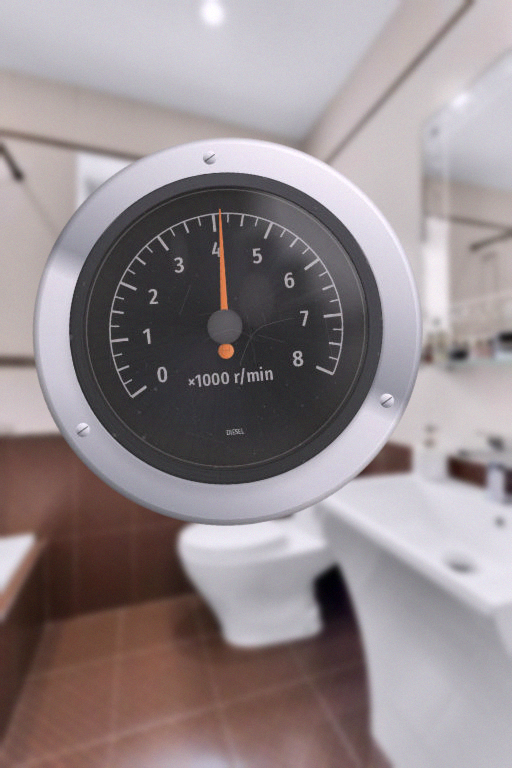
4125 rpm
